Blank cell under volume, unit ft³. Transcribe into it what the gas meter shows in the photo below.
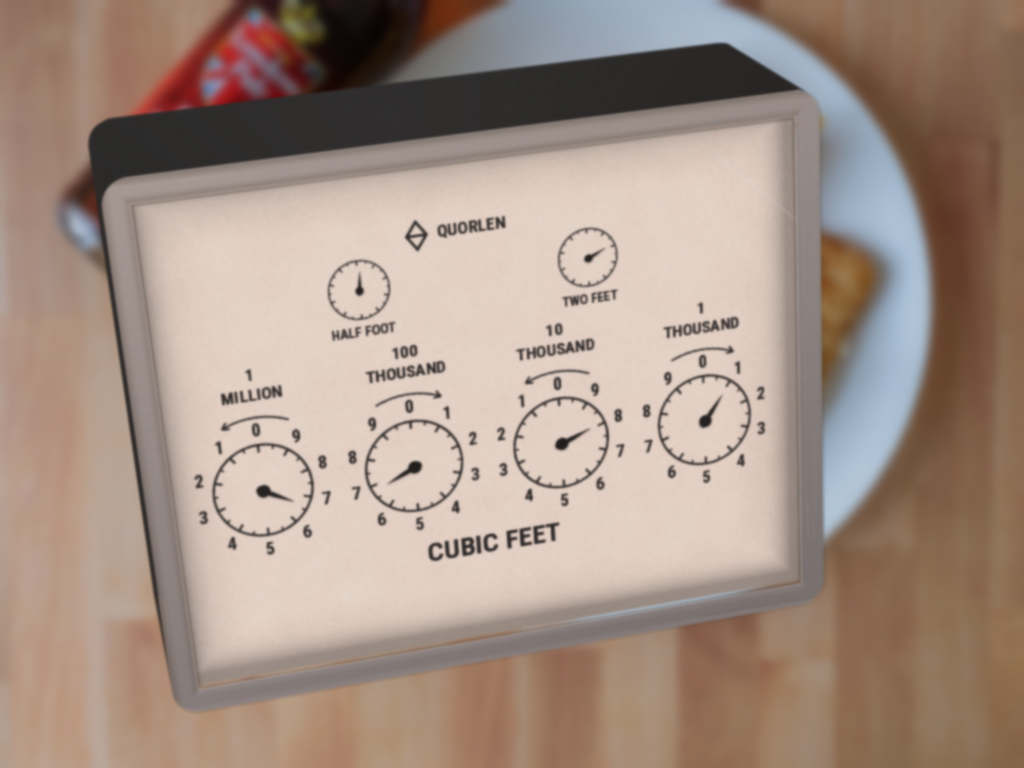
668100 ft³
